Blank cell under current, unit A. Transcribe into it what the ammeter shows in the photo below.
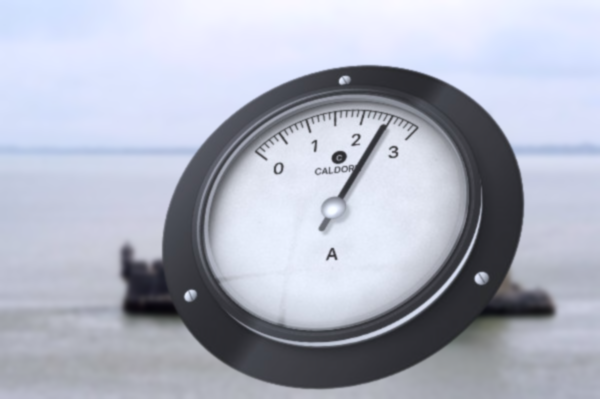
2.5 A
